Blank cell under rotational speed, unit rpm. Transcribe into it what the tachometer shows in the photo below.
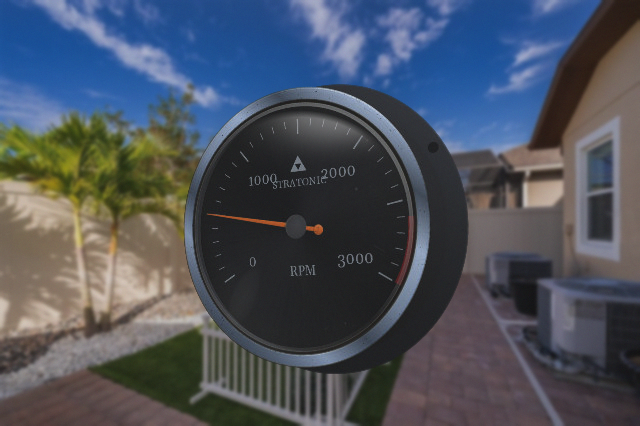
500 rpm
